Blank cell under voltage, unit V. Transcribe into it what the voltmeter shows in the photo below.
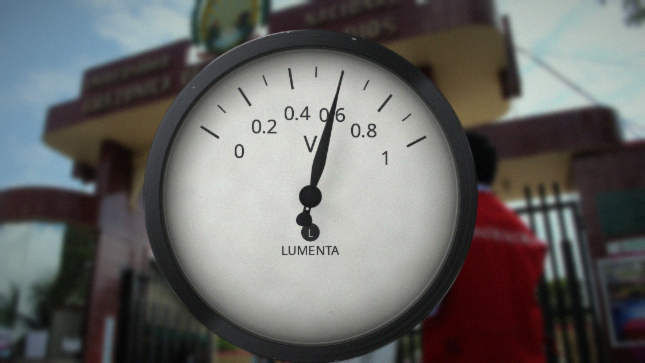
0.6 V
